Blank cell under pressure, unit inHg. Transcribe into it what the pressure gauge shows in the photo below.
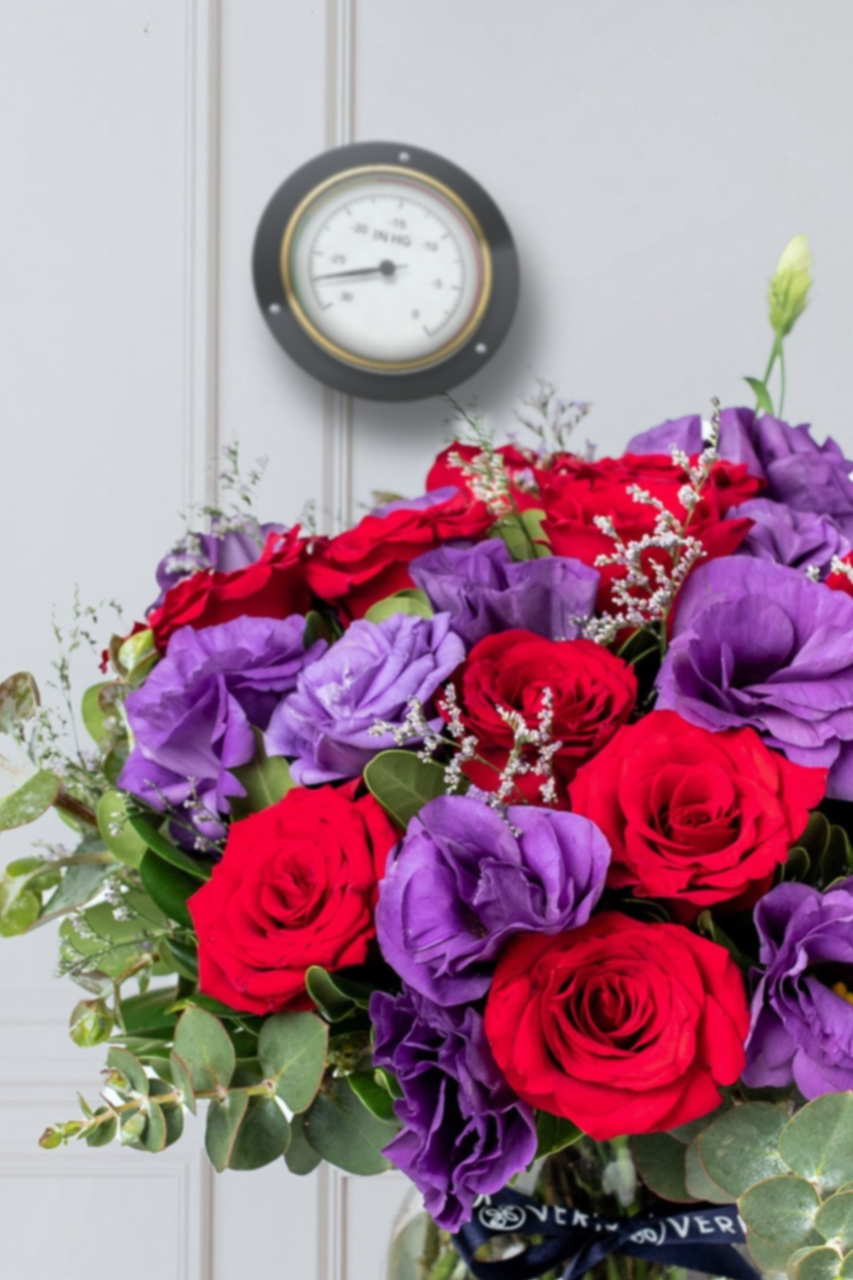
-27.5 inHg
